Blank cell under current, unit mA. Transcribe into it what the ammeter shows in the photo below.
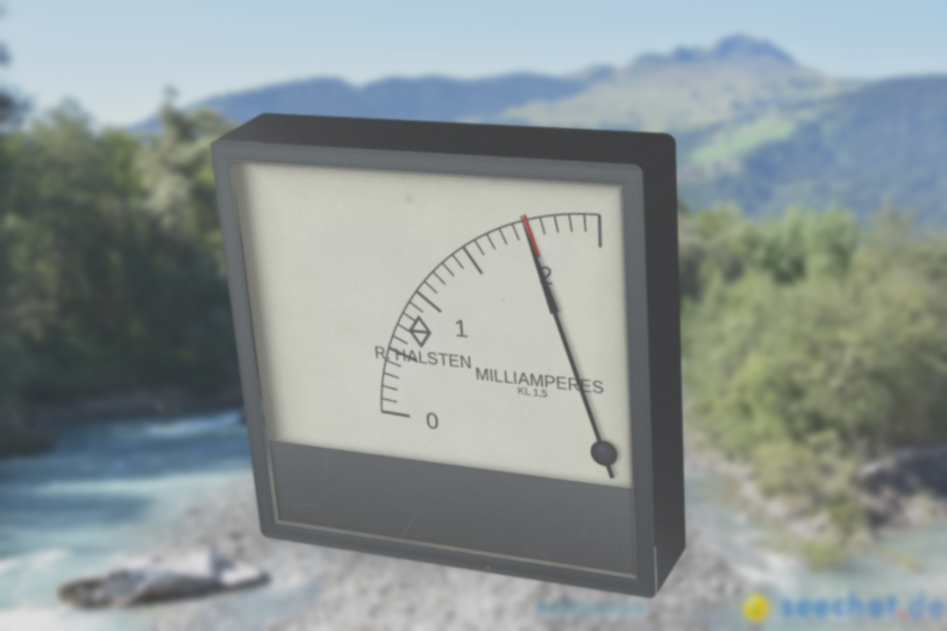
2 mA
